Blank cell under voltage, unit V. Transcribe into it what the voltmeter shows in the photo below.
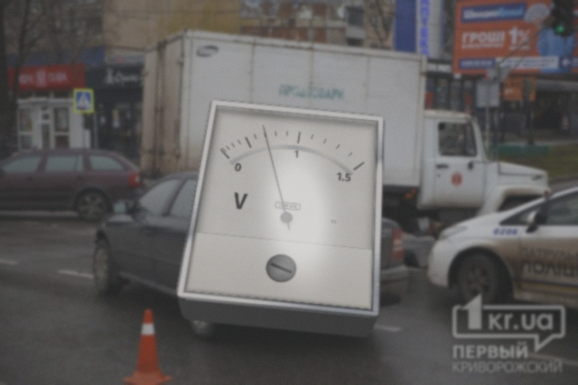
0.7 V
